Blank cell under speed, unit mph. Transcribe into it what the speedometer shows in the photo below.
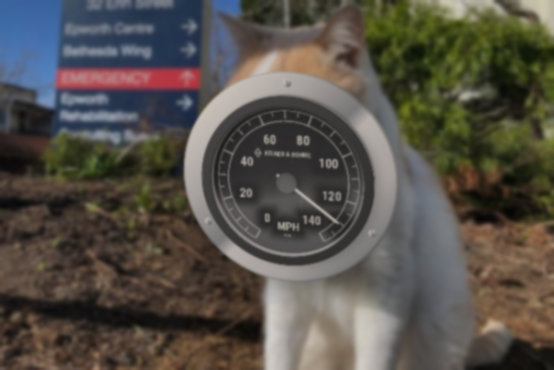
130 mph
